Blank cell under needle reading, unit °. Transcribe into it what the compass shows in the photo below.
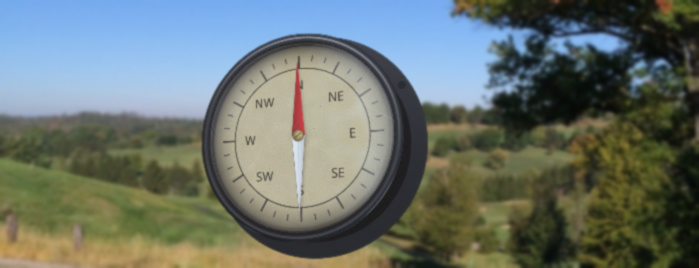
0 °
